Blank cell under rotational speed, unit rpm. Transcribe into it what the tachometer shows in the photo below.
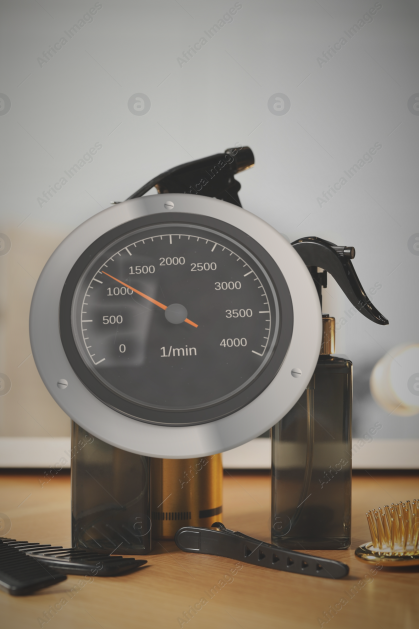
1100 rpm
